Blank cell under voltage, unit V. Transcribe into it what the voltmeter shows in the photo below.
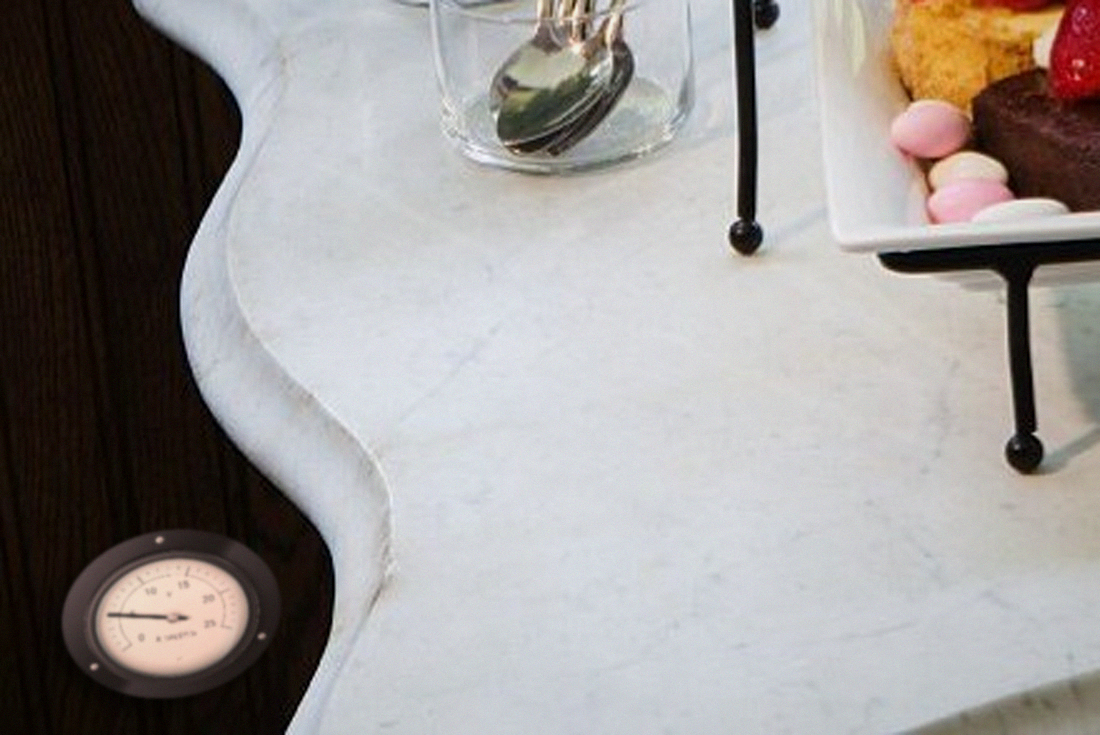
5 V
